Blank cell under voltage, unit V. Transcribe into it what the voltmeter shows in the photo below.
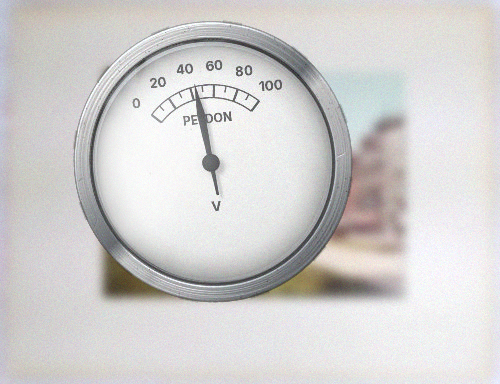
45 V
